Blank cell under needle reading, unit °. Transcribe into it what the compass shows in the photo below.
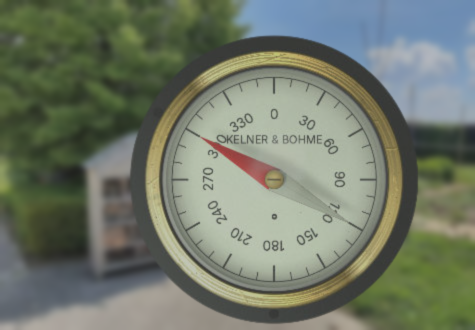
300 °
